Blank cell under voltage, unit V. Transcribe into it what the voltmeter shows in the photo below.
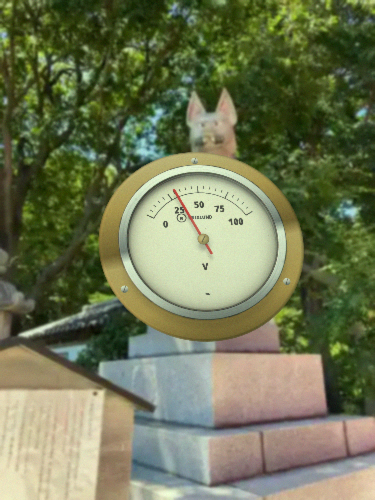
30 V
